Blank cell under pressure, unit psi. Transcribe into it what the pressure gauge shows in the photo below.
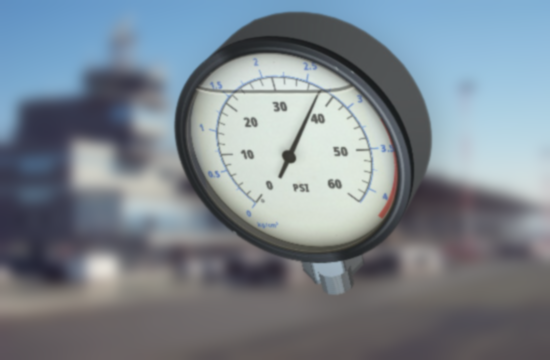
38 psi
